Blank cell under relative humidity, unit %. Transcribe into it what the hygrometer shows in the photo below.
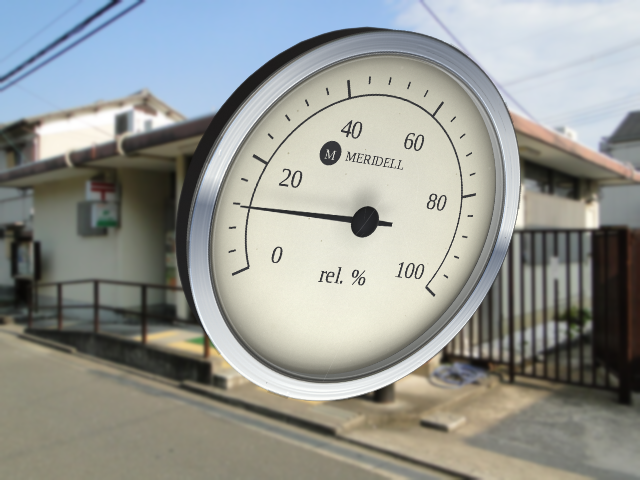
12 %
